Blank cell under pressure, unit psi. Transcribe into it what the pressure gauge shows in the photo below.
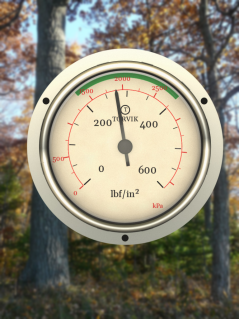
275 psi
